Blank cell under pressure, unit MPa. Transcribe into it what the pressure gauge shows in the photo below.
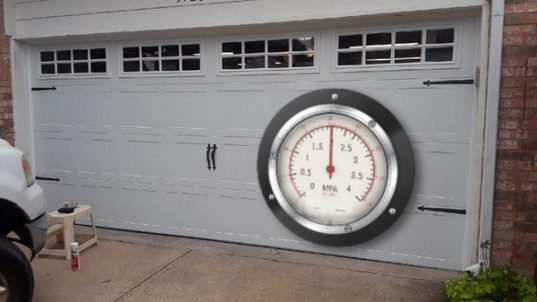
2 MPa
